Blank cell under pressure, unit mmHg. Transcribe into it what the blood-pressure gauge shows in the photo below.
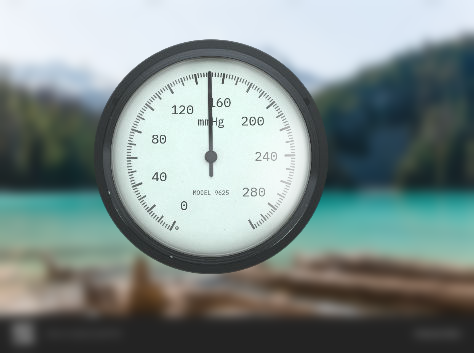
150 mmHg
